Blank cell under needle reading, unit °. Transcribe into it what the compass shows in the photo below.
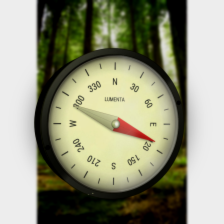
112.5 °
